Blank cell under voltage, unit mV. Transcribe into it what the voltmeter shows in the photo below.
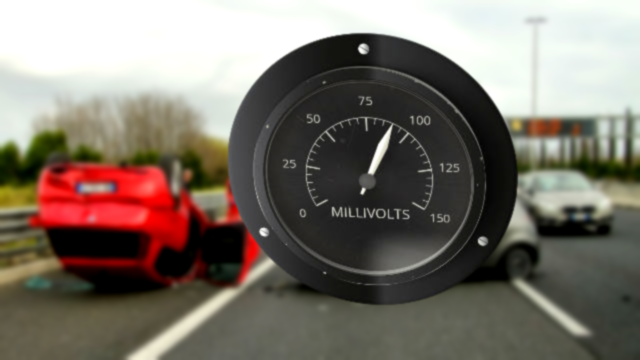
90 mV
